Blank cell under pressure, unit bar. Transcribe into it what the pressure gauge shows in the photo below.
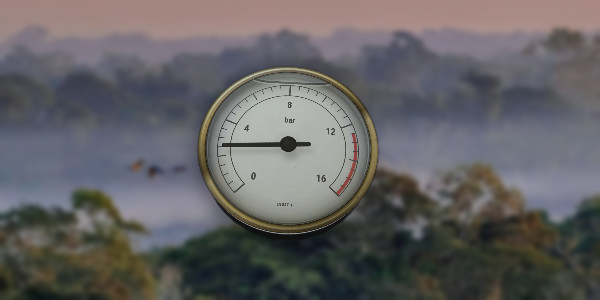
2.5 bar
